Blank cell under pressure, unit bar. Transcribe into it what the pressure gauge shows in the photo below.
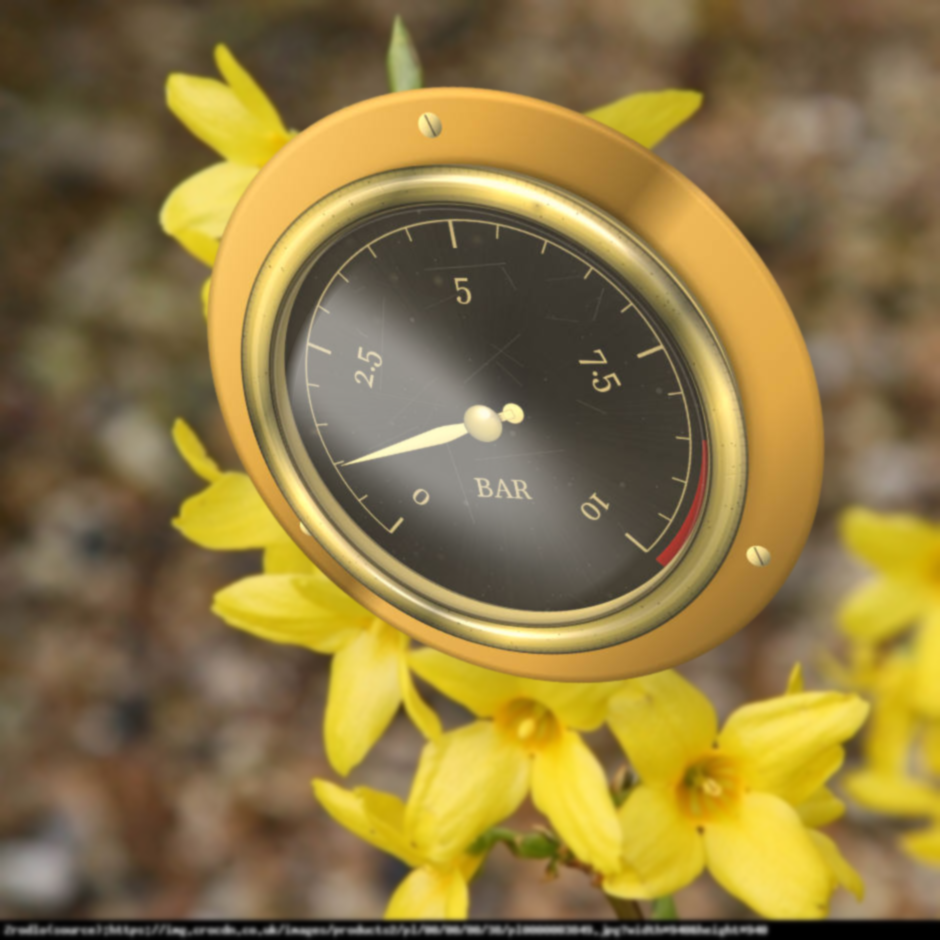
1 bar
